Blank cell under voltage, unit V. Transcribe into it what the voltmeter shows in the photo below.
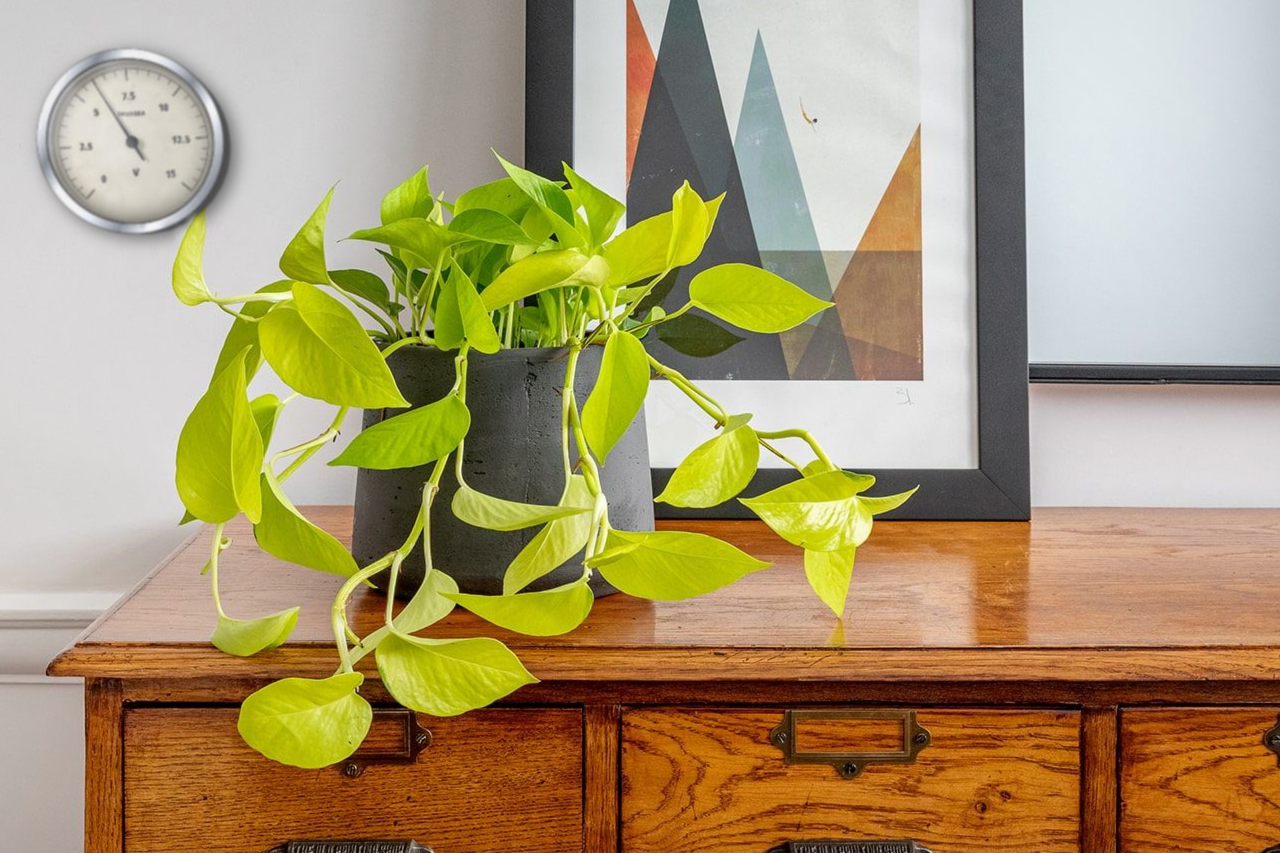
6 V
